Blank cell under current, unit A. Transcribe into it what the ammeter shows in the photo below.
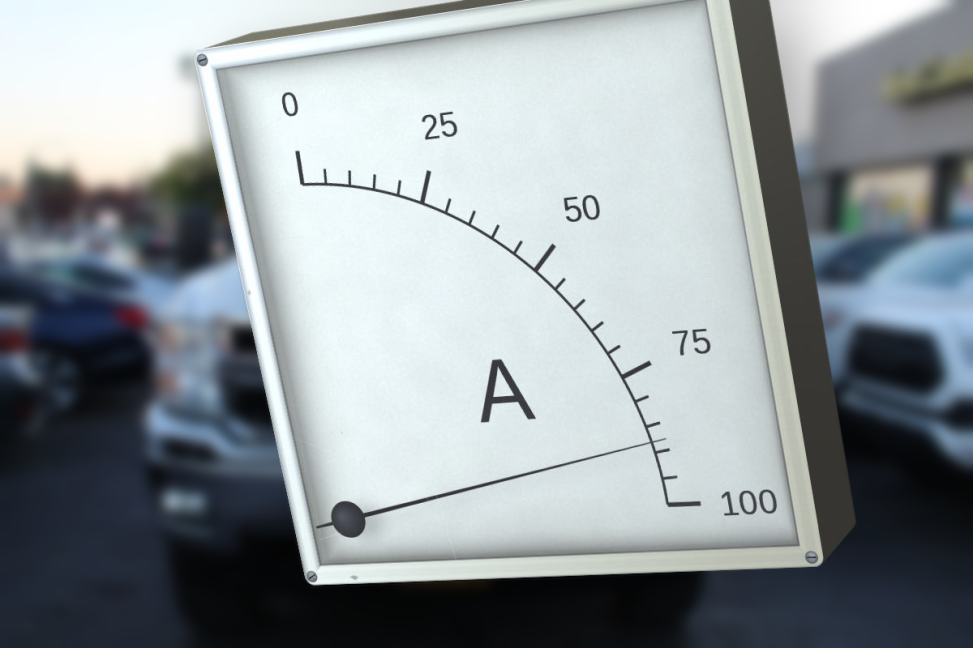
87.5 A
